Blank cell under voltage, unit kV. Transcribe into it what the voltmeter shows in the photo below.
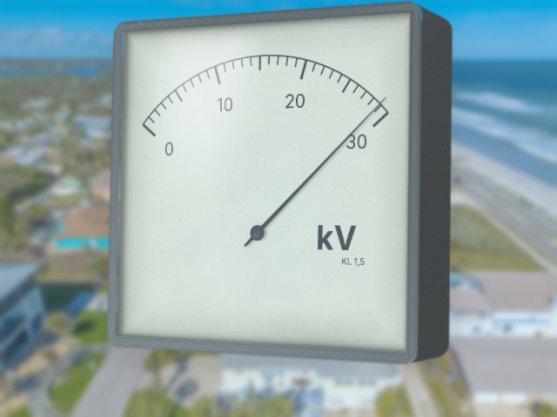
29 kV
